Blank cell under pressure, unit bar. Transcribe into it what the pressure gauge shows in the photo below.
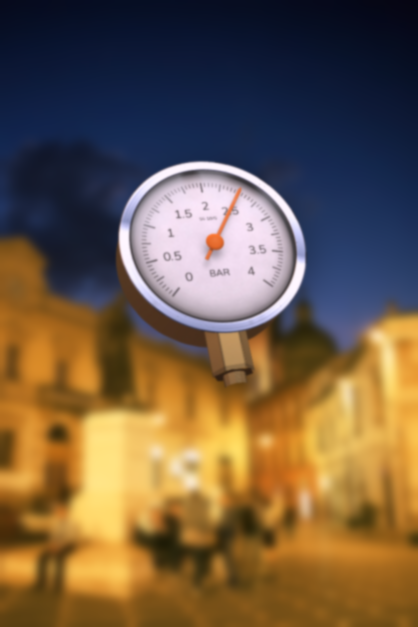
2.5 bar
